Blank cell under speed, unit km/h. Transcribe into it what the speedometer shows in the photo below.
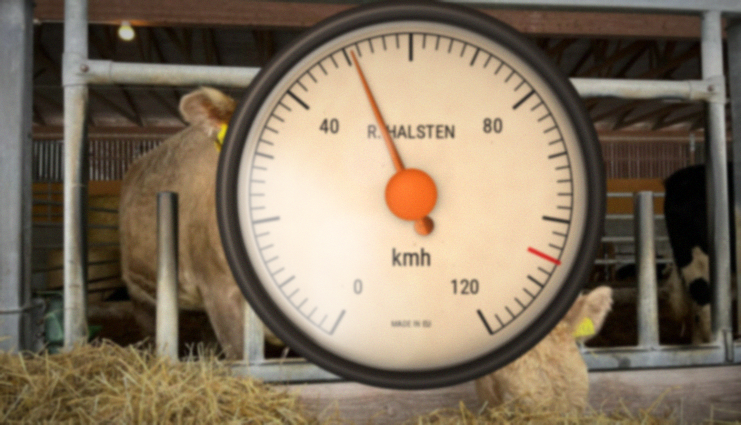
51 km/h
